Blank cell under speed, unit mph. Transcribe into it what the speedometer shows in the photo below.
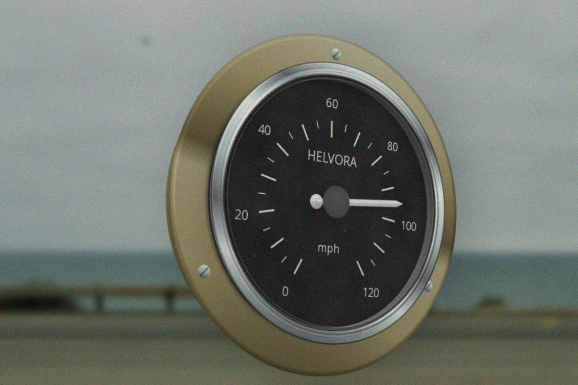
95 mph
